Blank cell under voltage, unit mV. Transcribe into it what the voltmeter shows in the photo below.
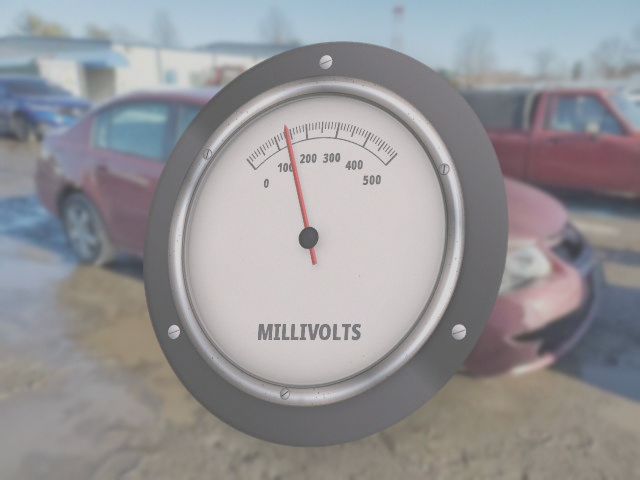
150 mV
